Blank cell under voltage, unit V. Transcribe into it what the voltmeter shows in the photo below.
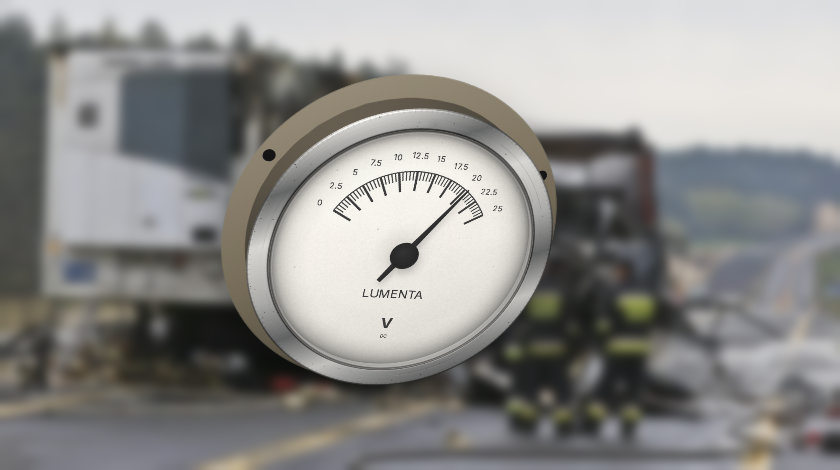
20 V
